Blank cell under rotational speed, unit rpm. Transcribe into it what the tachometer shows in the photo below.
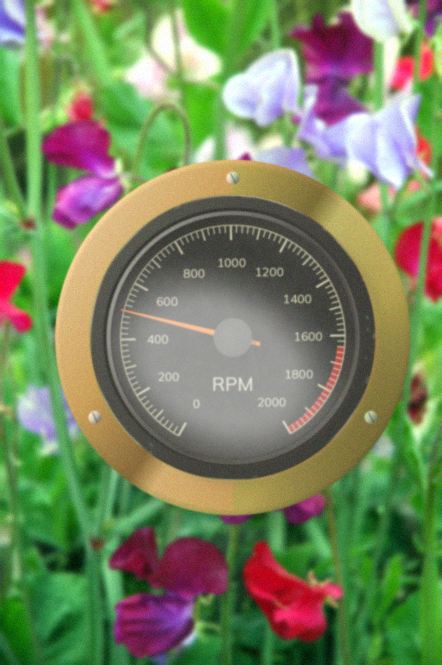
500 rpm
